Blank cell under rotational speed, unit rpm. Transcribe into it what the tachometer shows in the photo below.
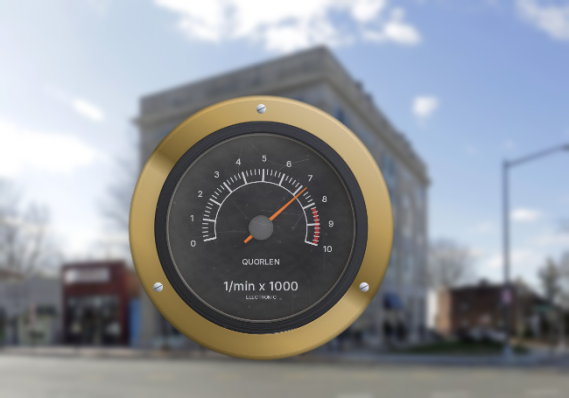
7200 rpm
